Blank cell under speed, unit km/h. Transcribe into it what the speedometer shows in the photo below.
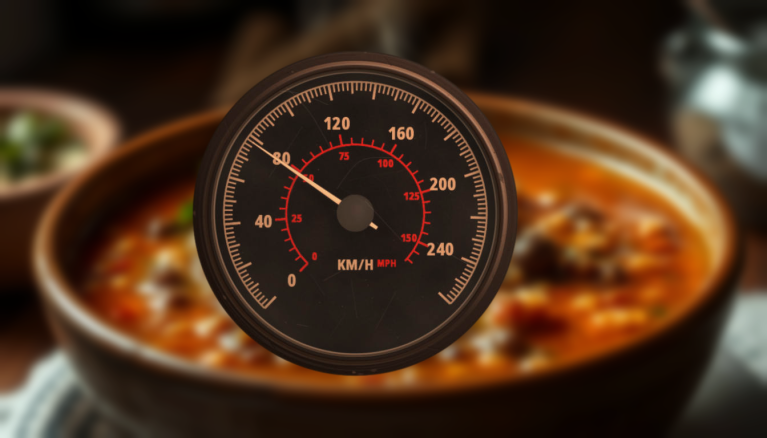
78 km/h
